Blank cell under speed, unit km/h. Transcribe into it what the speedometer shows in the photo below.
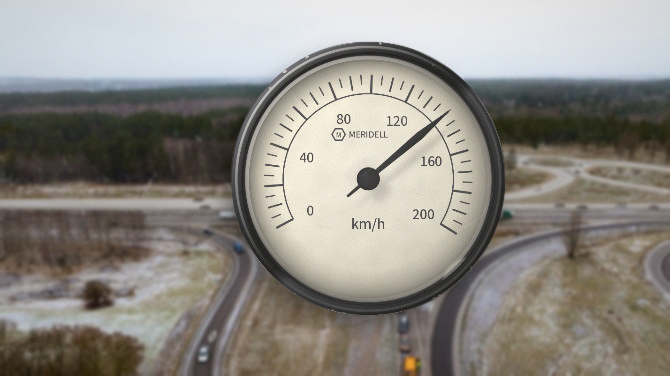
140 km/h
